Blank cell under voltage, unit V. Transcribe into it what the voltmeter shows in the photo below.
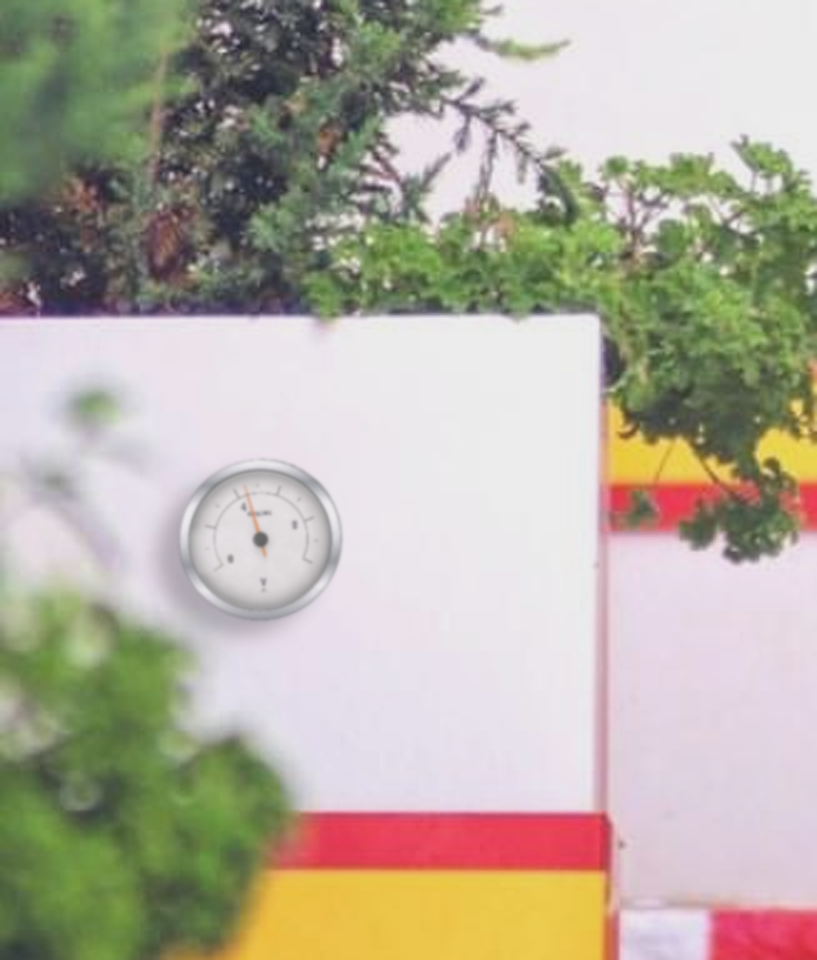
4.5 V
